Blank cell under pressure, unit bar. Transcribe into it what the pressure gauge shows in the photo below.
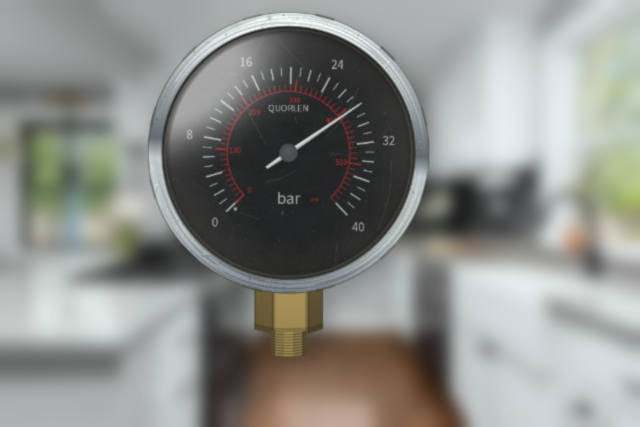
28 bar
